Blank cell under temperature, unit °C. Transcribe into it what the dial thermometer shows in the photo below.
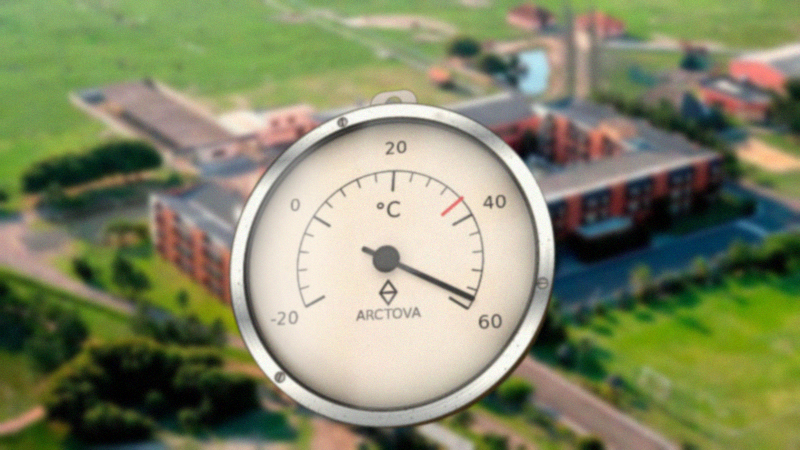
58 °C
